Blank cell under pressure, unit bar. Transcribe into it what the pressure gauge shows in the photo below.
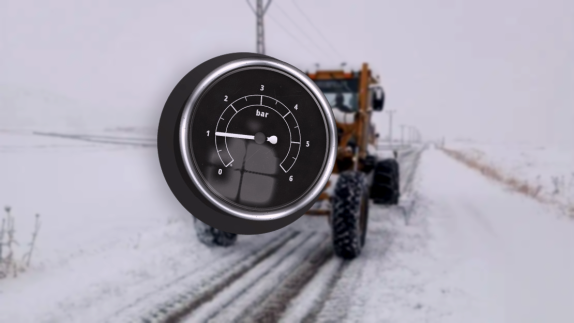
1 bar
